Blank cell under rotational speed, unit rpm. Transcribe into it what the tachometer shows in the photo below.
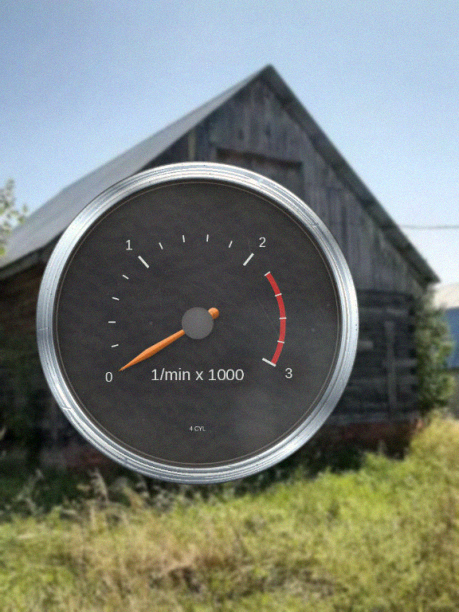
0 rpm
